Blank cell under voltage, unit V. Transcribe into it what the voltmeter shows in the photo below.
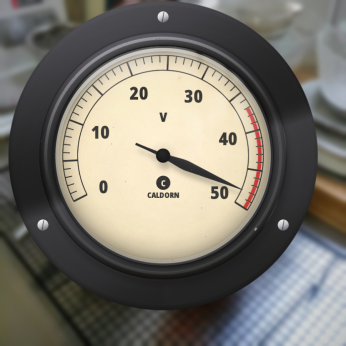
48 V
